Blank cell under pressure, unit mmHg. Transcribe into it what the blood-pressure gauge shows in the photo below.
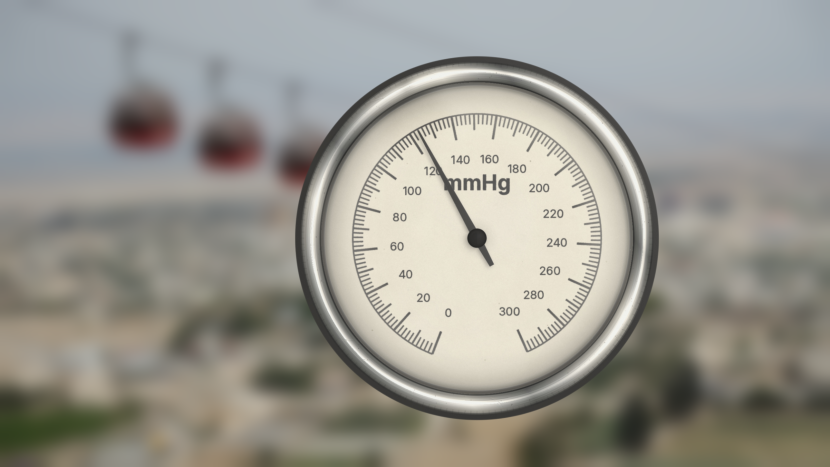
124 mmHg
